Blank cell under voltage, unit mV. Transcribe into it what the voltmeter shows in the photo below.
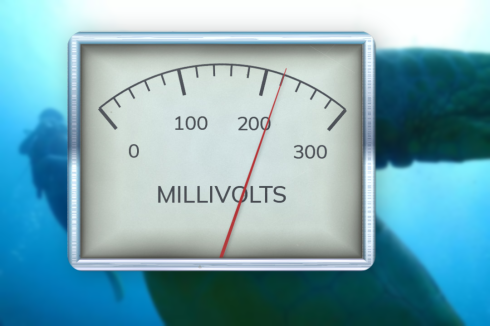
220 mV
